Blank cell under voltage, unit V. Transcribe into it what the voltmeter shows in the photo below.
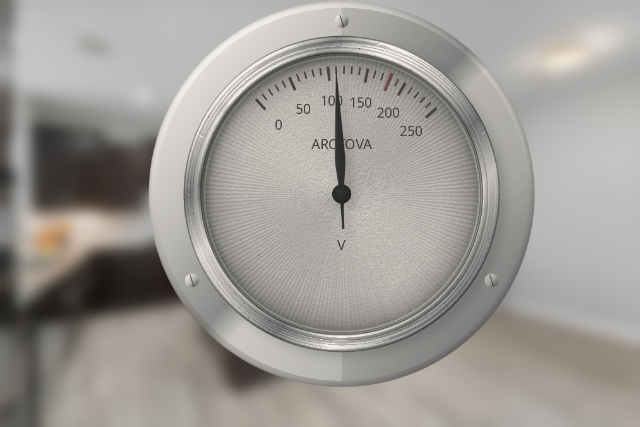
110 V
